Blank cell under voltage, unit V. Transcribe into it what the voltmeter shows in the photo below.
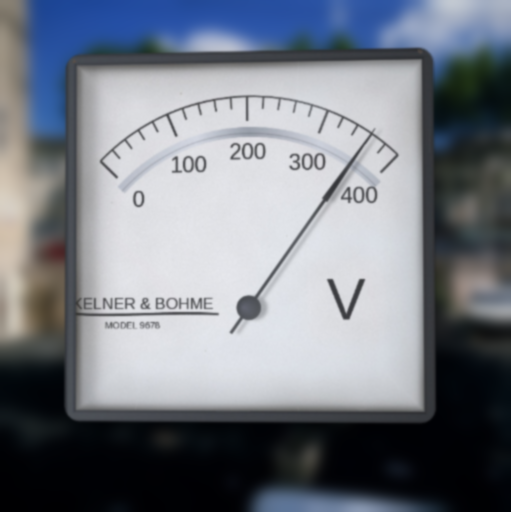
360 V
